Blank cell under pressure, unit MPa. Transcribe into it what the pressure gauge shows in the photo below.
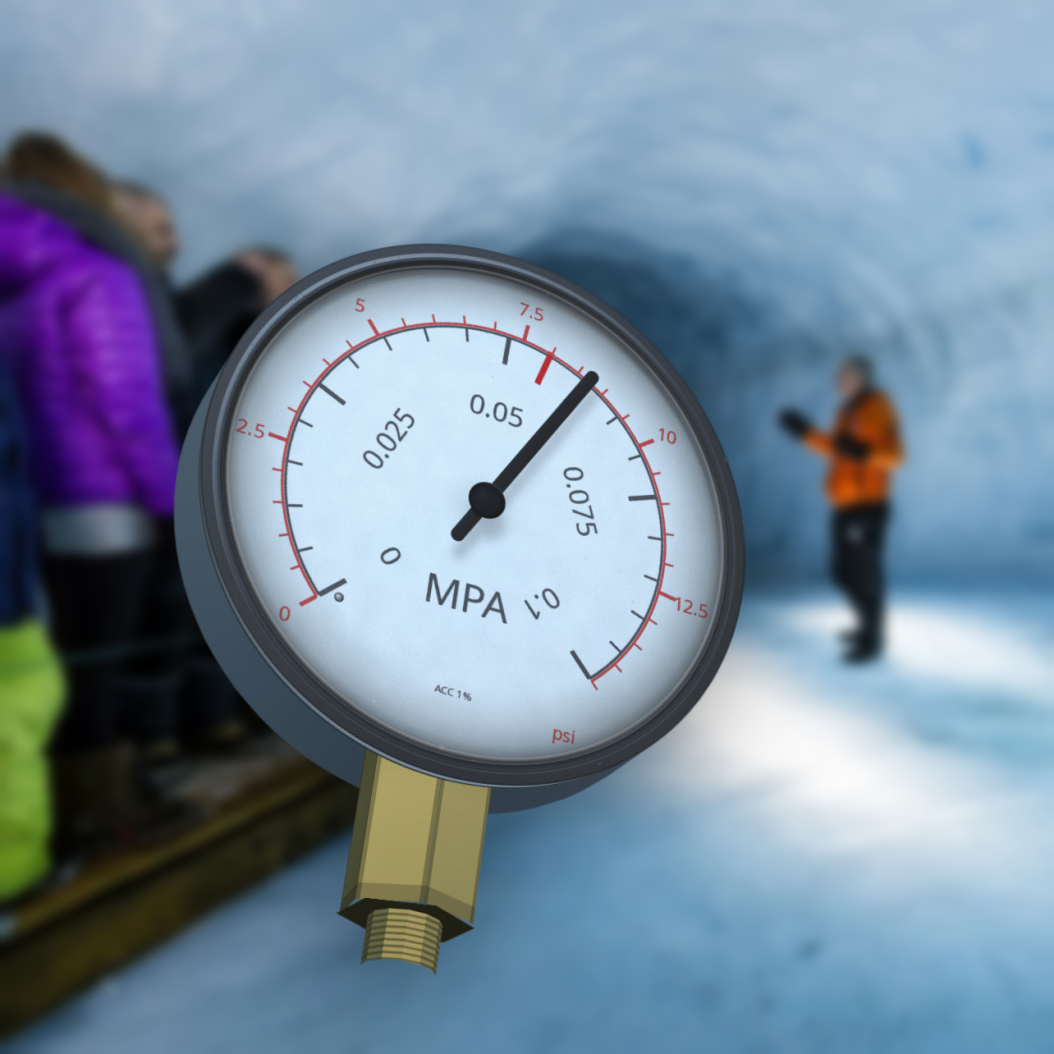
0.06 MPa
